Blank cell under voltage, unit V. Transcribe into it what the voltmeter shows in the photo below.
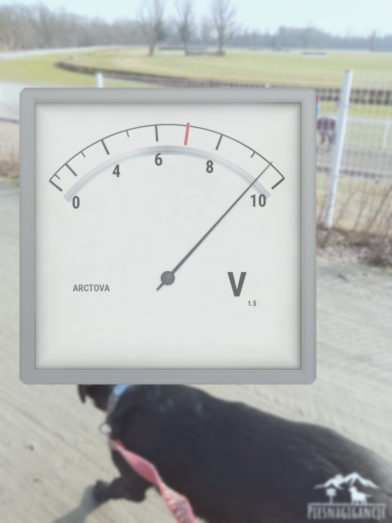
9.5 V
